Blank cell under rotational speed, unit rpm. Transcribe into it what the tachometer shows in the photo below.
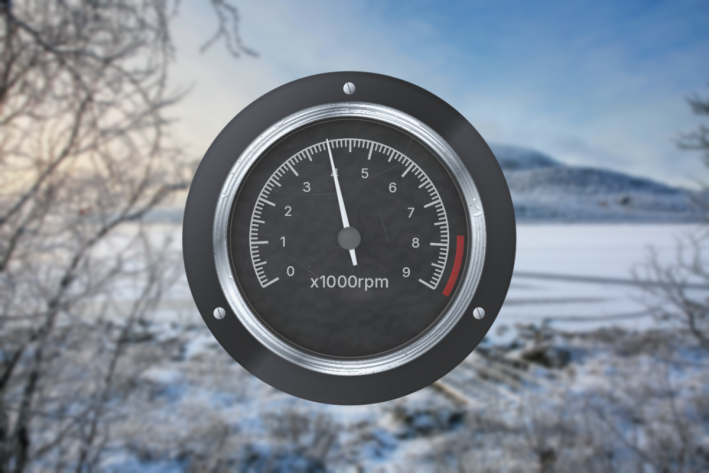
4000 rpm
